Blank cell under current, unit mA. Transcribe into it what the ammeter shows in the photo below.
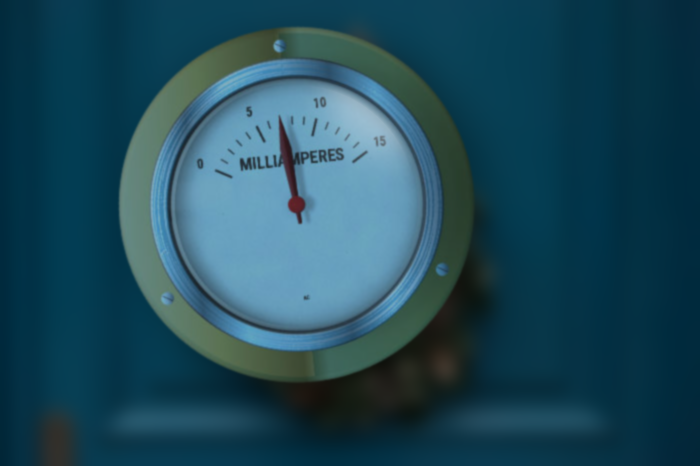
7 mA
